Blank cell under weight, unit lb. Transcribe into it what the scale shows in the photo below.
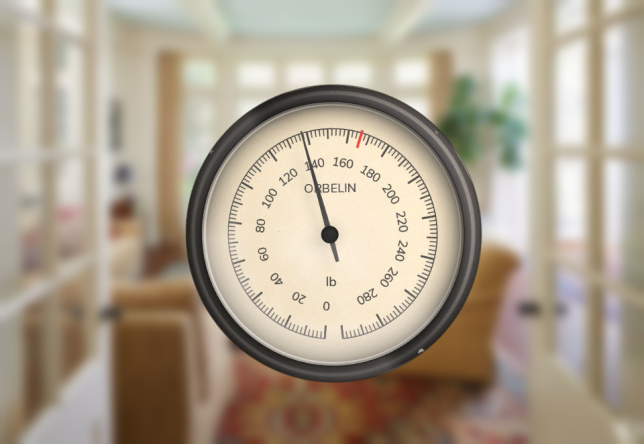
138 lb
